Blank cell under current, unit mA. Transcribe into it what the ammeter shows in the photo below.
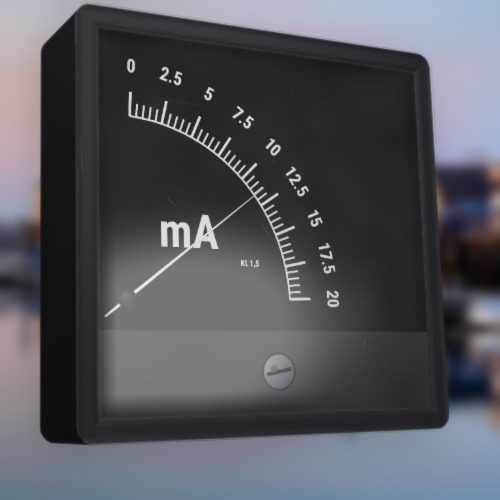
11.5 mA
